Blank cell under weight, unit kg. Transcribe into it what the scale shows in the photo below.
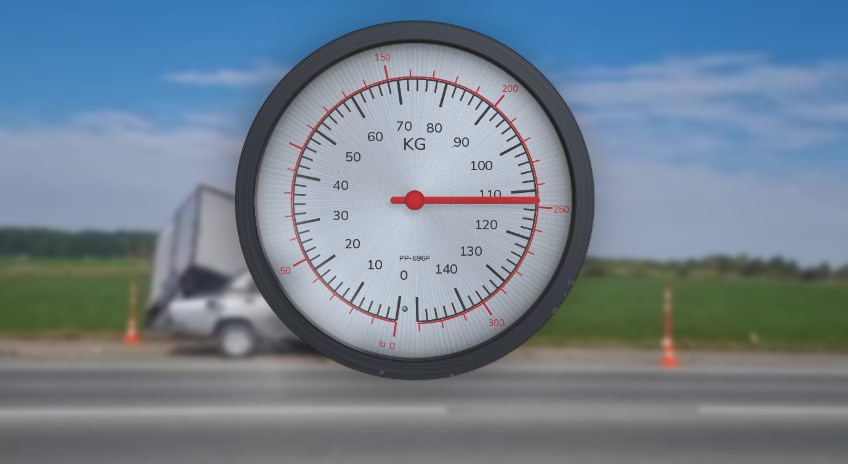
112 kg
